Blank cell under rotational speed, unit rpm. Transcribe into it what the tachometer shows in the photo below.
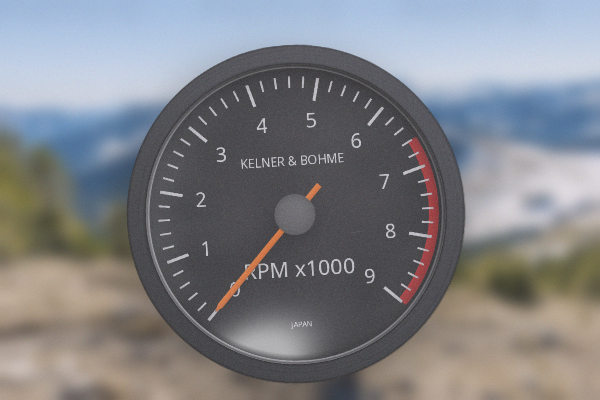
0 rpm
